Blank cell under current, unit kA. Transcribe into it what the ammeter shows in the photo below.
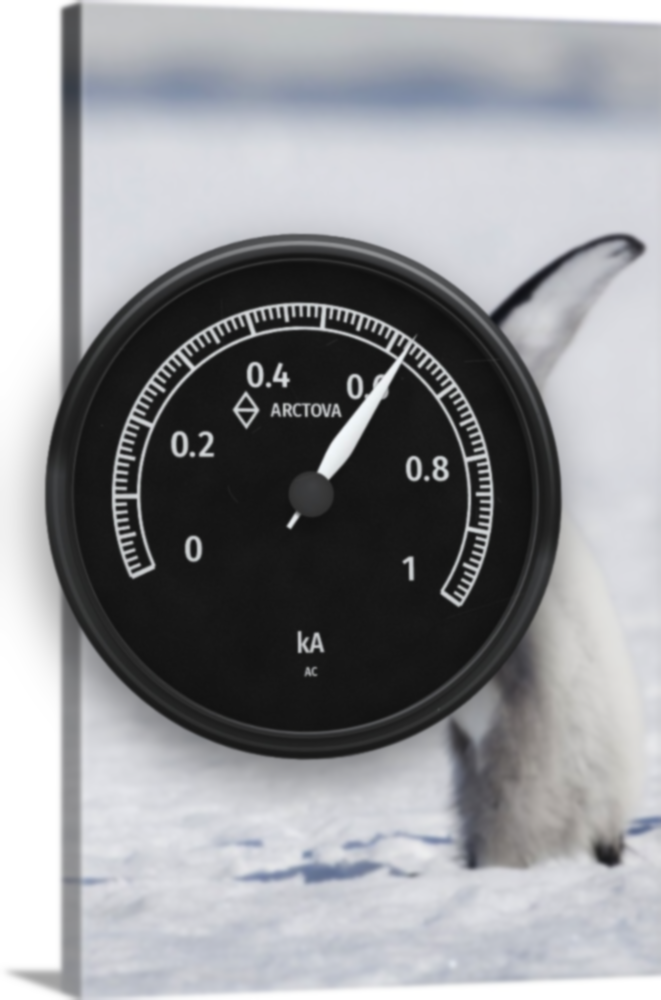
0.62 kA
